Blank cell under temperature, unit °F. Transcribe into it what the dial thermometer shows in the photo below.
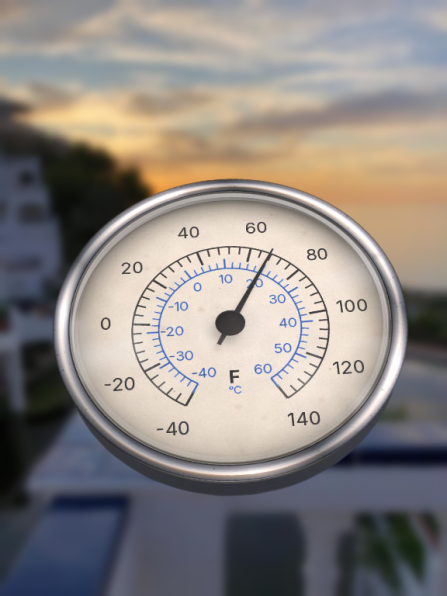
68 °F
